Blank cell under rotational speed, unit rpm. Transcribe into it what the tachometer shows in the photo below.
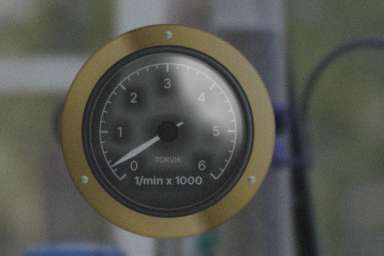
300 rpm
